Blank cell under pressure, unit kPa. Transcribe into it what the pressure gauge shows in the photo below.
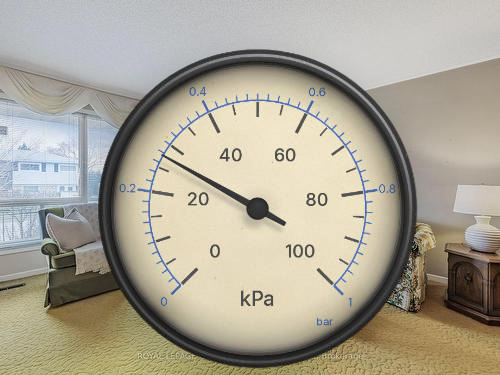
27.5 kPa
